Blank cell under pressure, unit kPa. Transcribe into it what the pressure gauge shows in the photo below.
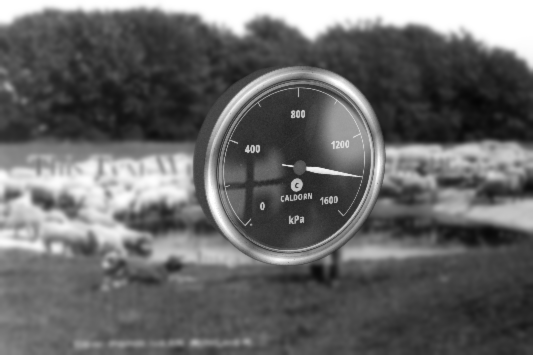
1400 kPa
